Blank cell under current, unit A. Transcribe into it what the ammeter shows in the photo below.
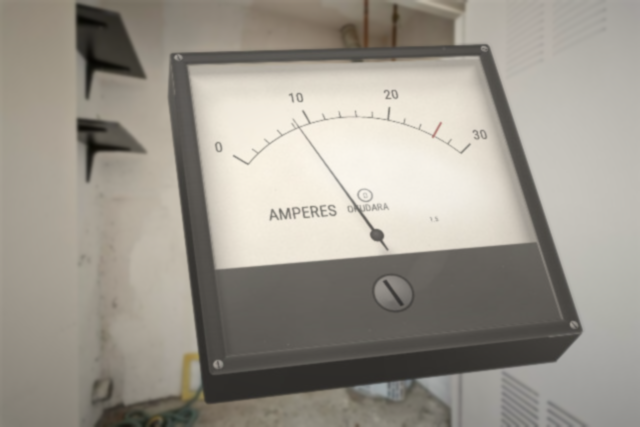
8 A
